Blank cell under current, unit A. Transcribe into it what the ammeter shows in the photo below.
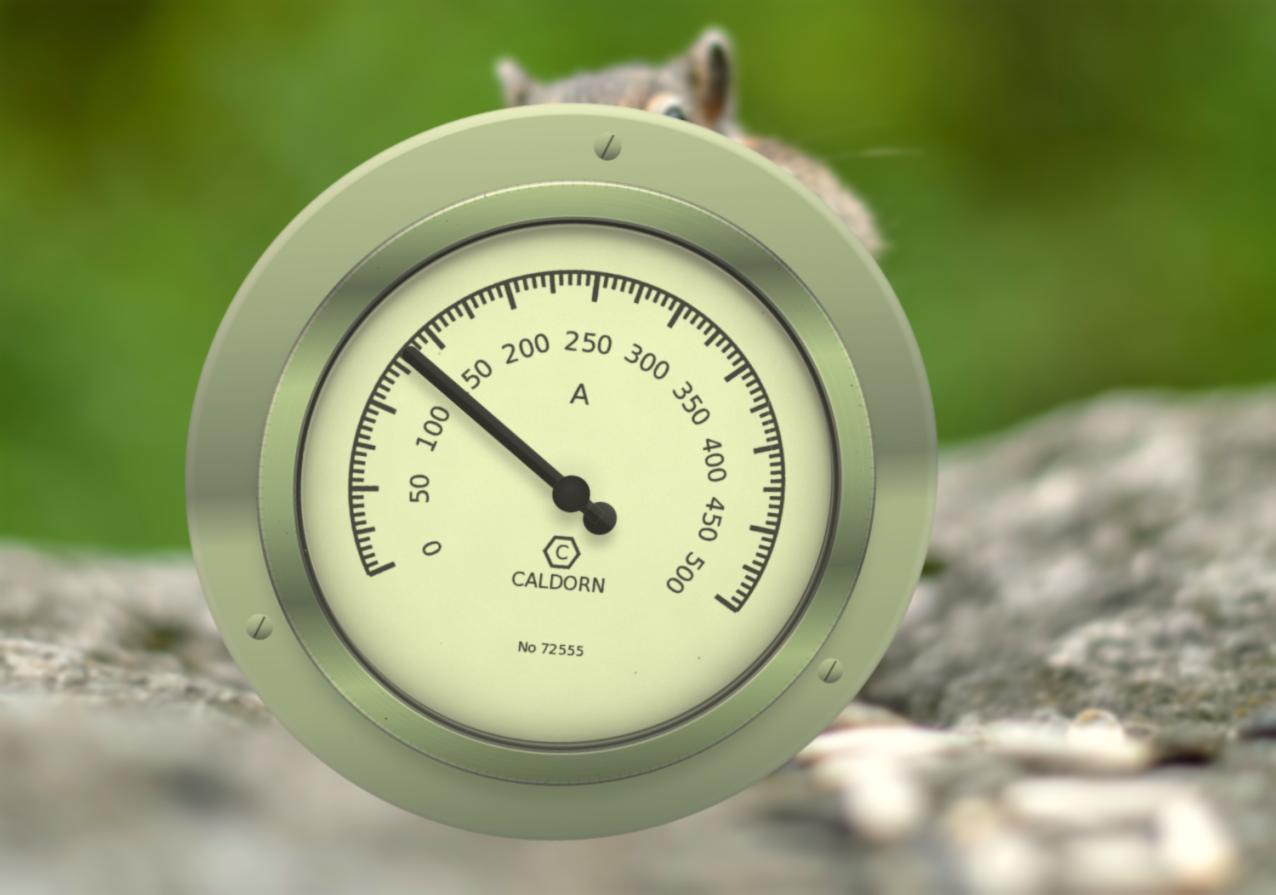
135 A
